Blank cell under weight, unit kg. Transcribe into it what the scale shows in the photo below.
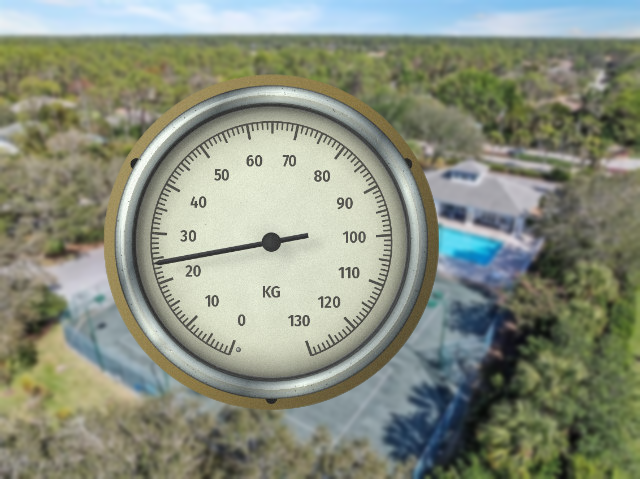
24 kg
